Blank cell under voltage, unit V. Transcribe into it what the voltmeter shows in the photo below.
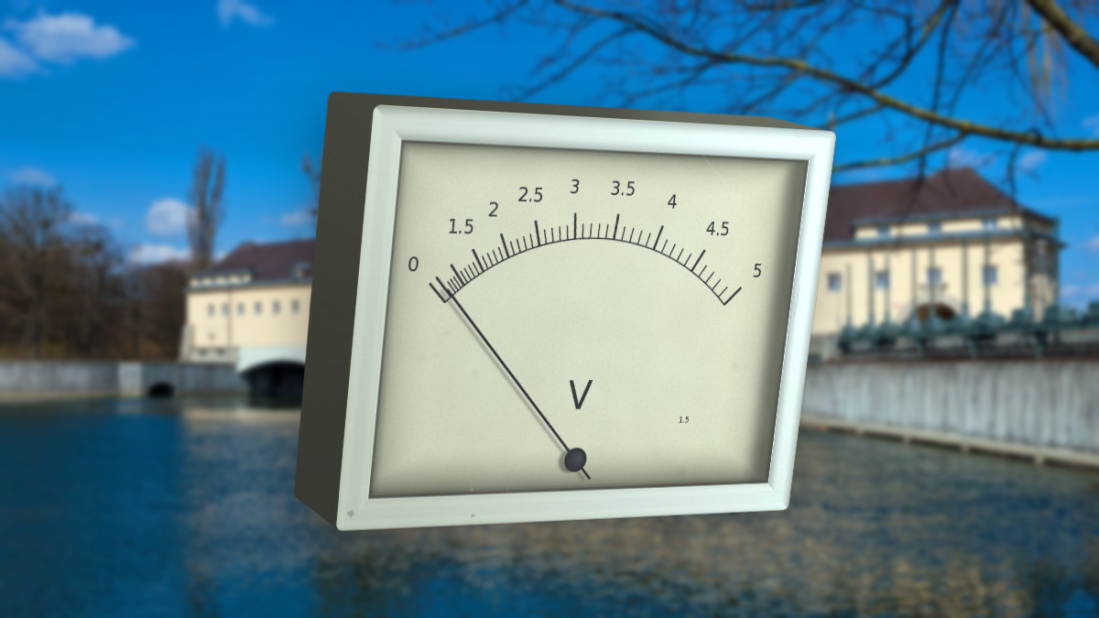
0.5 V
